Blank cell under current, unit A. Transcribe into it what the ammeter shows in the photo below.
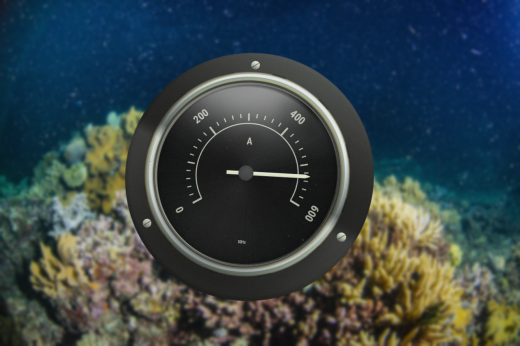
530 A
